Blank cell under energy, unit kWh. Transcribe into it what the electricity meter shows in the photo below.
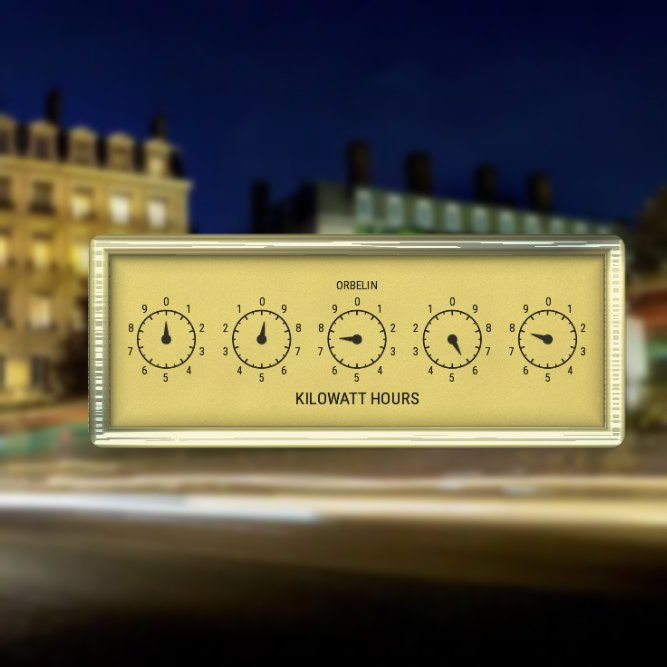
99758 kWh
